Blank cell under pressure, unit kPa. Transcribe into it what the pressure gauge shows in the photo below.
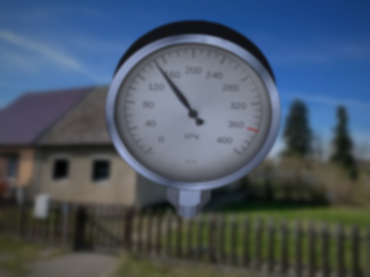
150 kPa
